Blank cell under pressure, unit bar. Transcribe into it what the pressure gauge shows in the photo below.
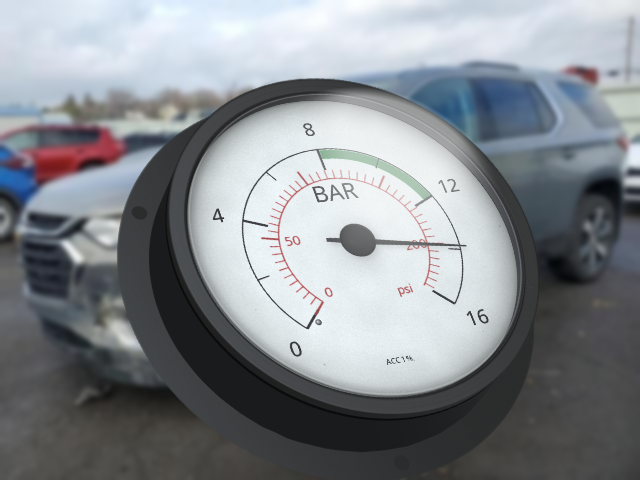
14 bar
